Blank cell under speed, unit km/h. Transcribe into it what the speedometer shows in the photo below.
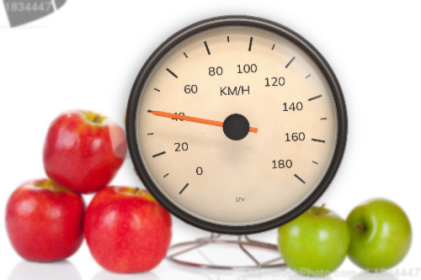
40 km/h
